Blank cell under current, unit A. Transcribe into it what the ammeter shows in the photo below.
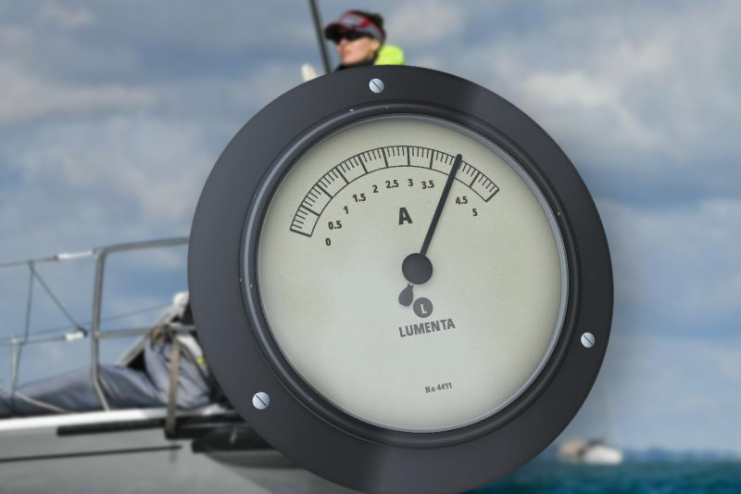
4 A
